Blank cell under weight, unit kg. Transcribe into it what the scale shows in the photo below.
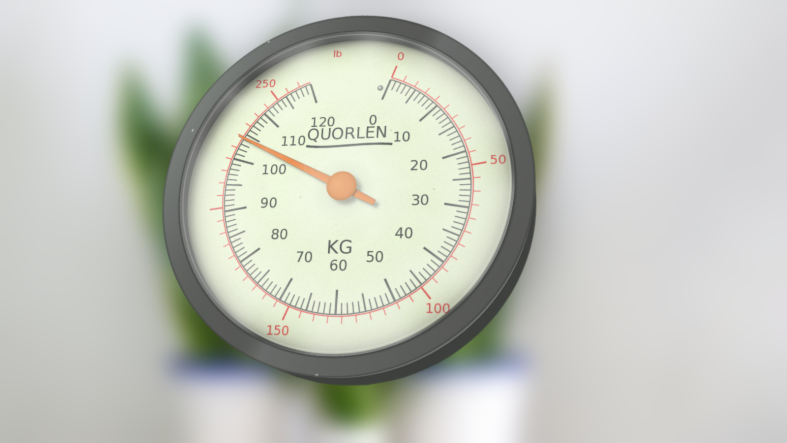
104 kg
